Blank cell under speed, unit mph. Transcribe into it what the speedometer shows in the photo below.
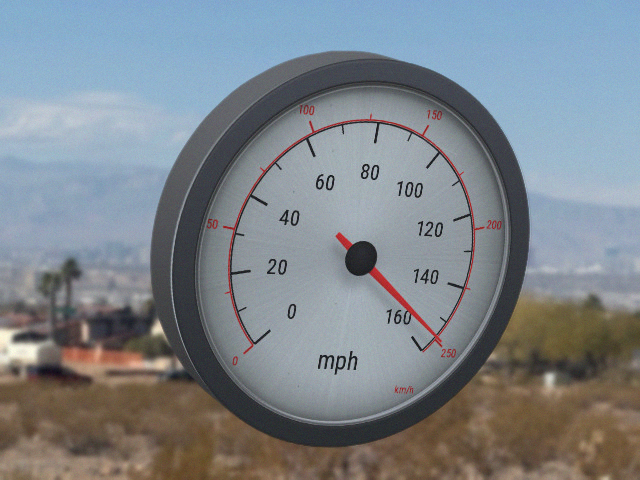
155 mph
